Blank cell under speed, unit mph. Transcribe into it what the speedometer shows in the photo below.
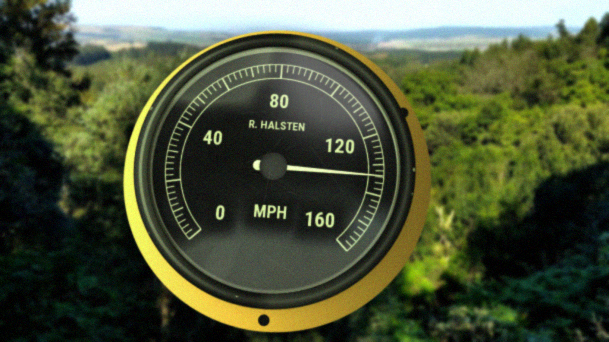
134 mph
